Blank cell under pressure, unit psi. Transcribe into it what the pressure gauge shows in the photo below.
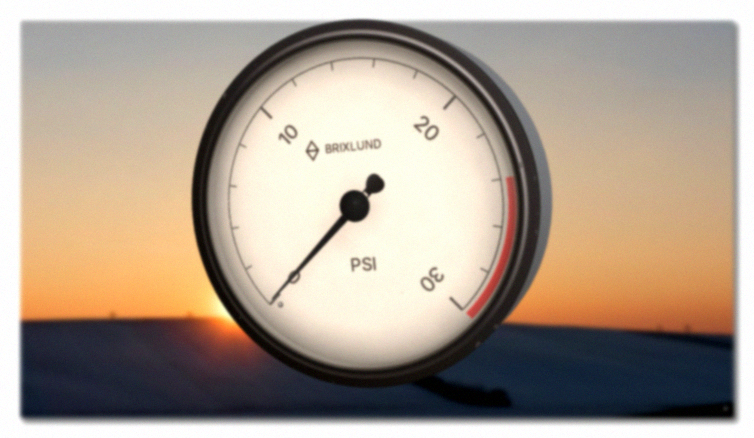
0 psi
